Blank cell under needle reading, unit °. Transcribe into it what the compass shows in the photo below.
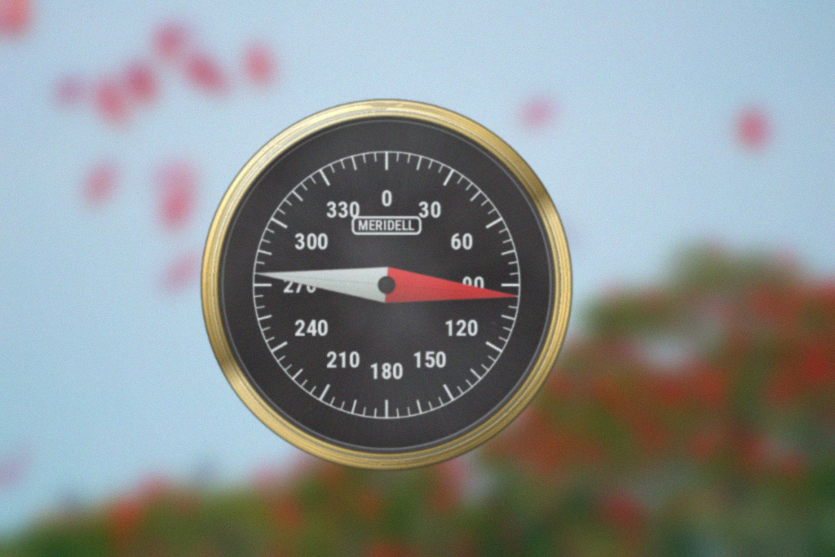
95 °
